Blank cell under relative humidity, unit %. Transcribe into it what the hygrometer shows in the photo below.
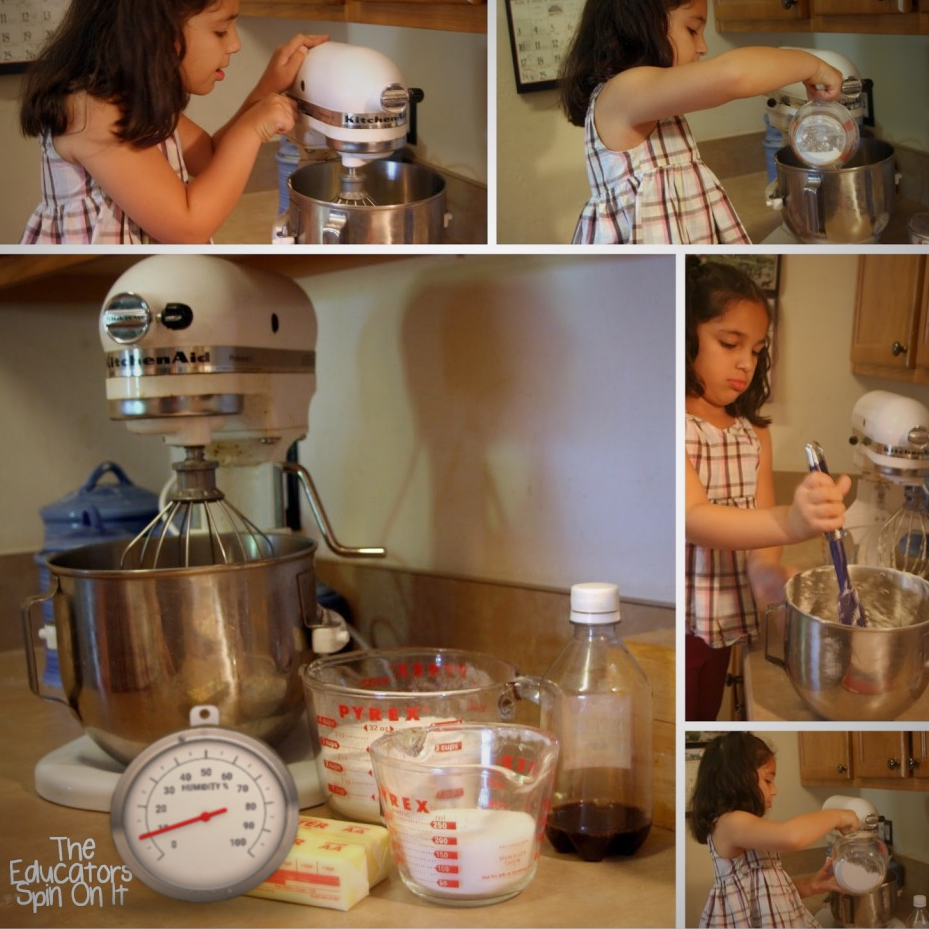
10 %
